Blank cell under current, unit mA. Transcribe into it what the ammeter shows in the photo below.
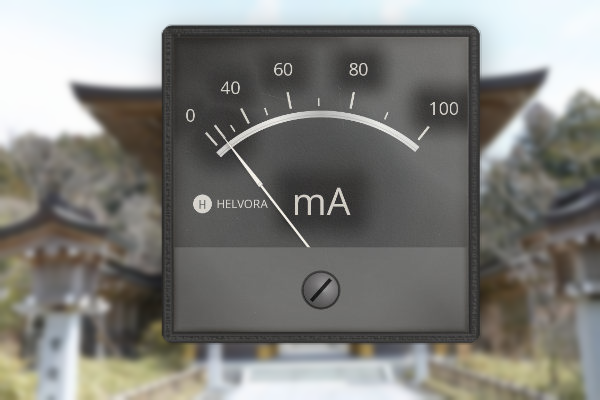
20 mA
